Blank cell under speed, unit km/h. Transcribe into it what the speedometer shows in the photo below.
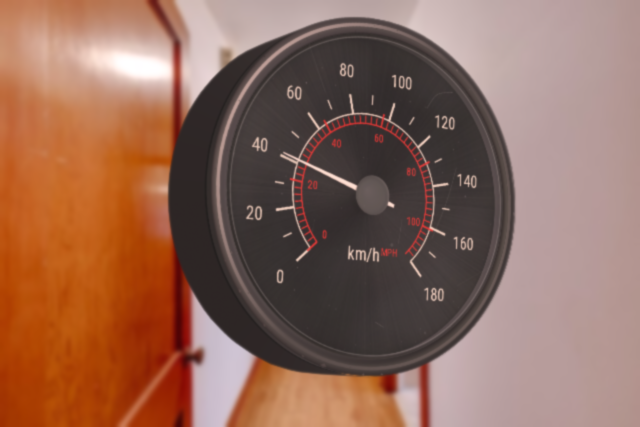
40 km/h
